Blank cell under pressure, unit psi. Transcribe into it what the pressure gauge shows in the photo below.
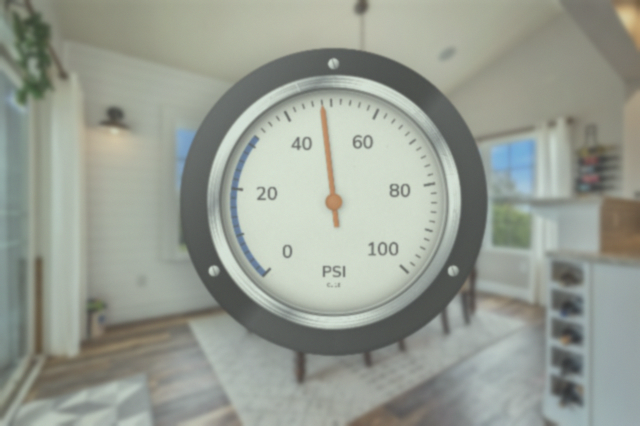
48 psi
